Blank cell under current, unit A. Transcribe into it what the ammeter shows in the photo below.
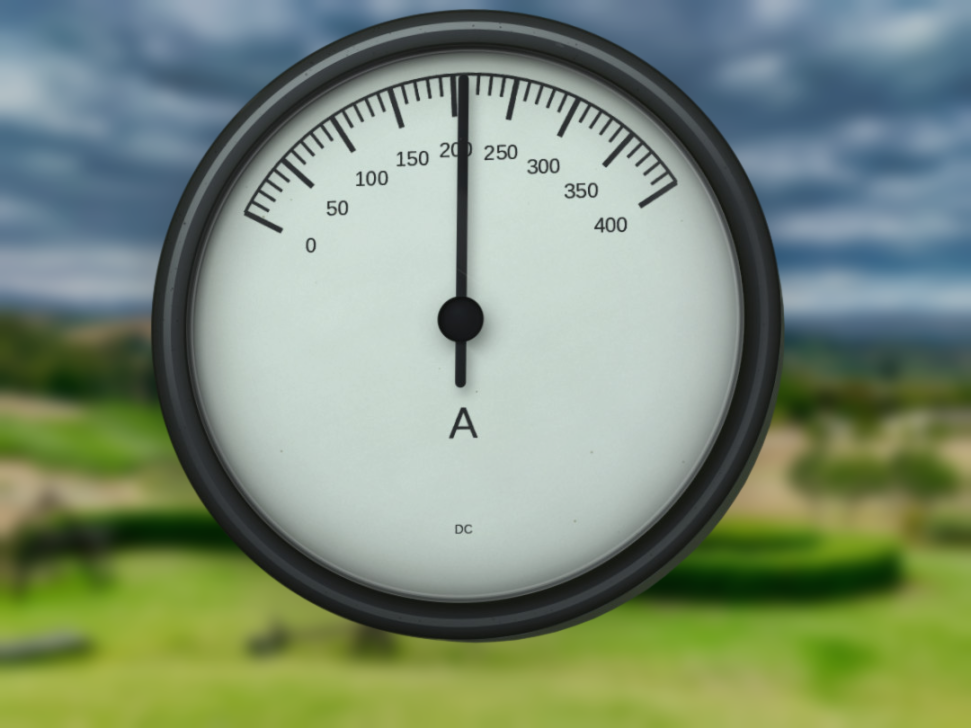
210 A
